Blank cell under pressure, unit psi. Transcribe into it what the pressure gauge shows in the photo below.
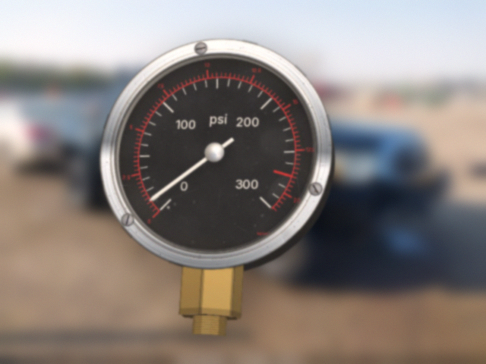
10 psi
